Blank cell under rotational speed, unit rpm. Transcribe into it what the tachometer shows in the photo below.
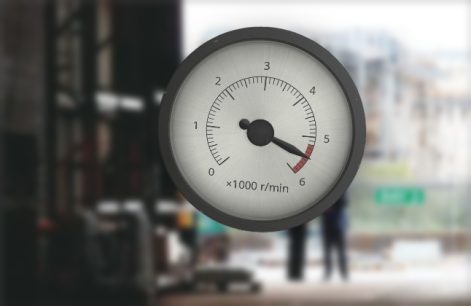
5500 rpm
